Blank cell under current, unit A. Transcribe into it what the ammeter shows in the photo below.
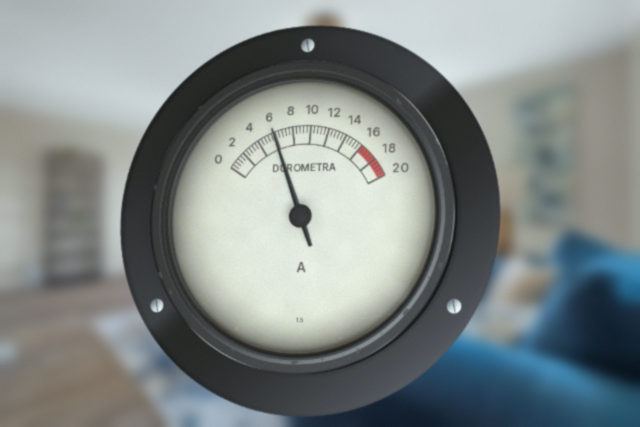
6 A
